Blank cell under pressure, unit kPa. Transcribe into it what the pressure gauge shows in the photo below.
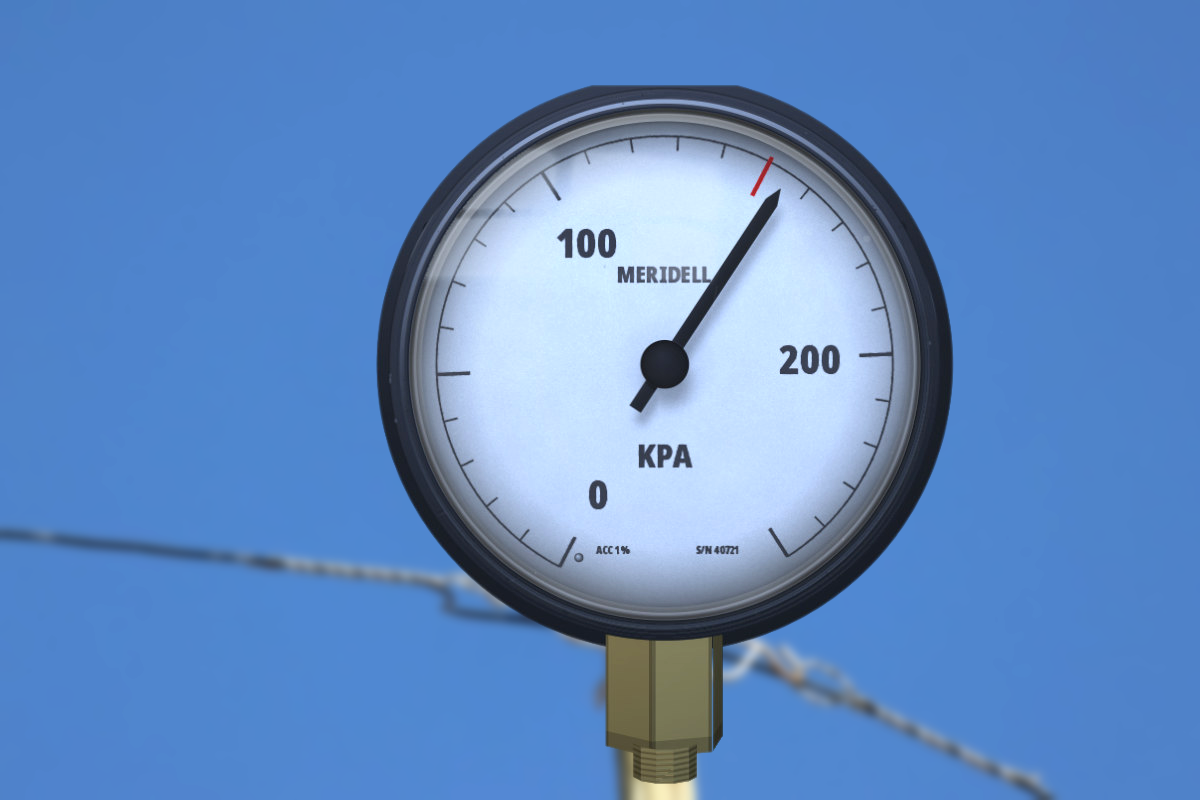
155 kPa
